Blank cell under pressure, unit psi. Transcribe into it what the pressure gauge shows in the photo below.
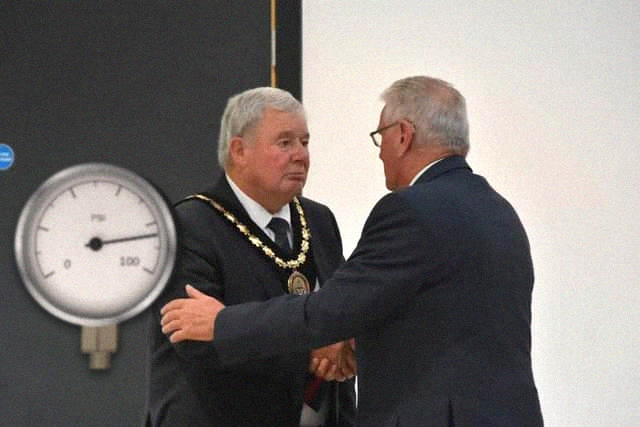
85 psi
